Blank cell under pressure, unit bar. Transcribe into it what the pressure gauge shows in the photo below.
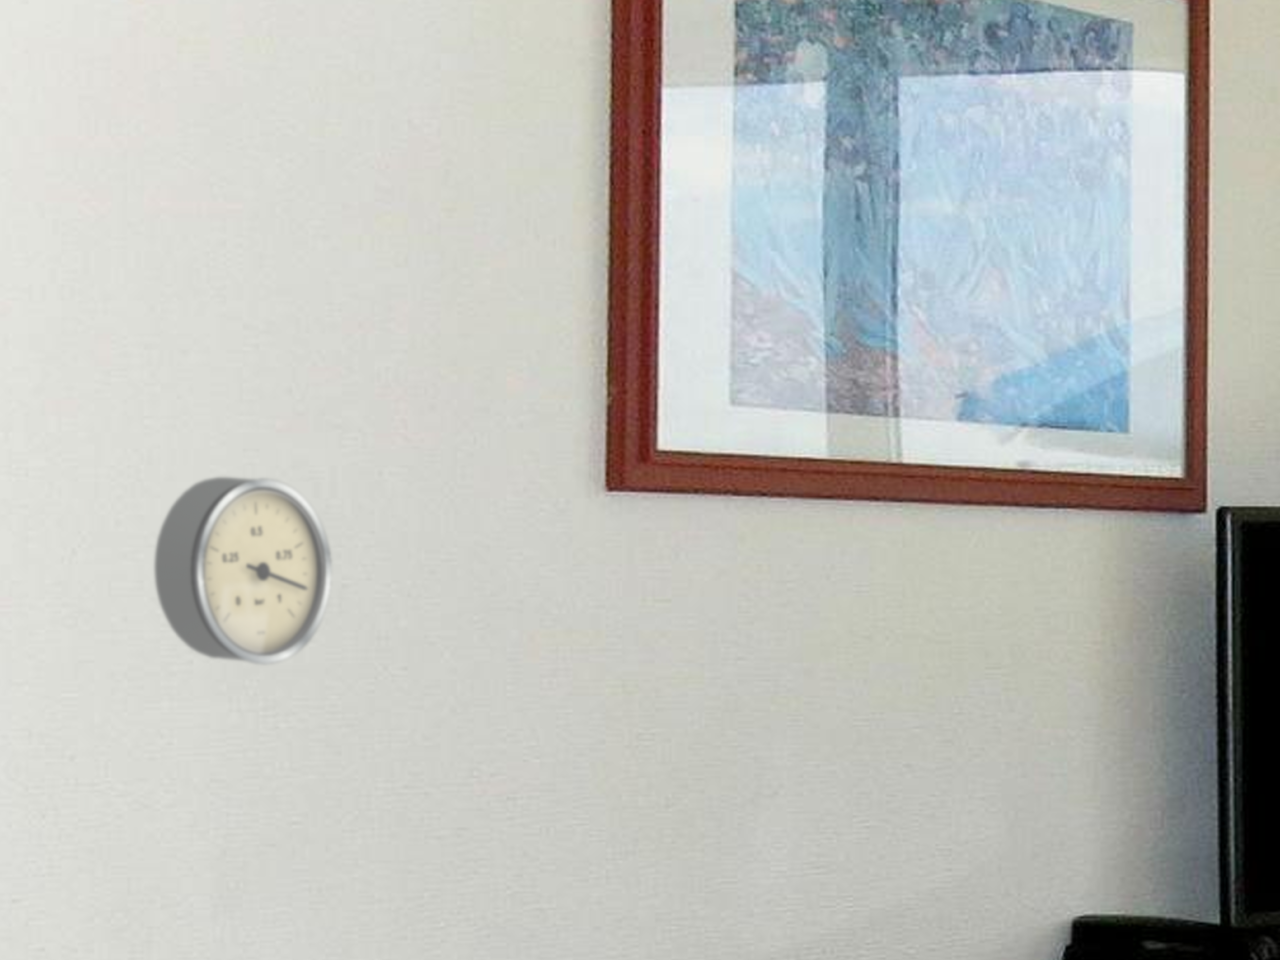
0.9 bar
